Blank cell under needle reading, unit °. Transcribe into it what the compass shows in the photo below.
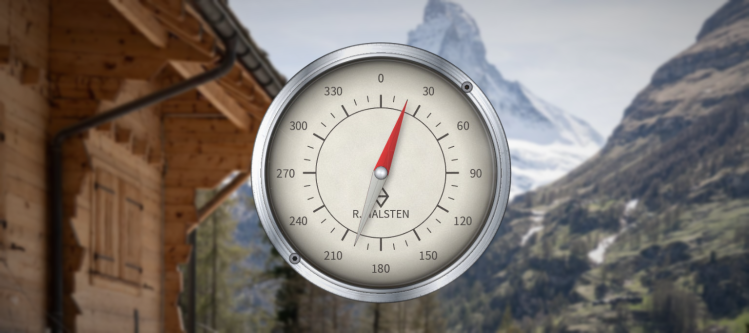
20 °
